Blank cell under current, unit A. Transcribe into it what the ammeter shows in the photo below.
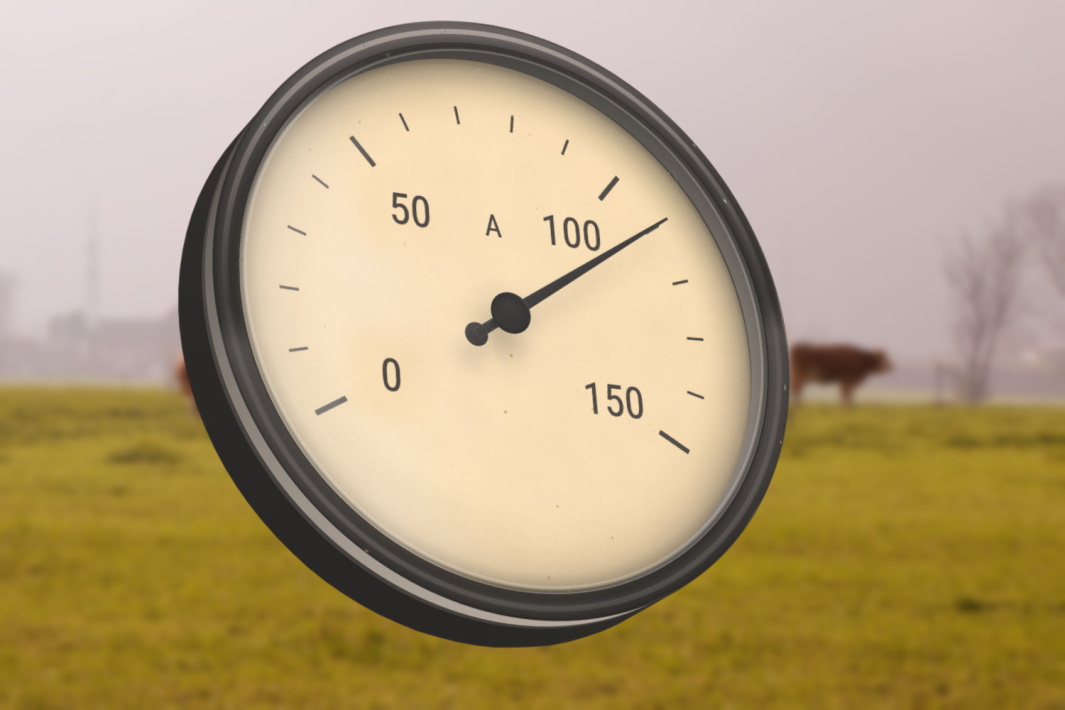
110 A
